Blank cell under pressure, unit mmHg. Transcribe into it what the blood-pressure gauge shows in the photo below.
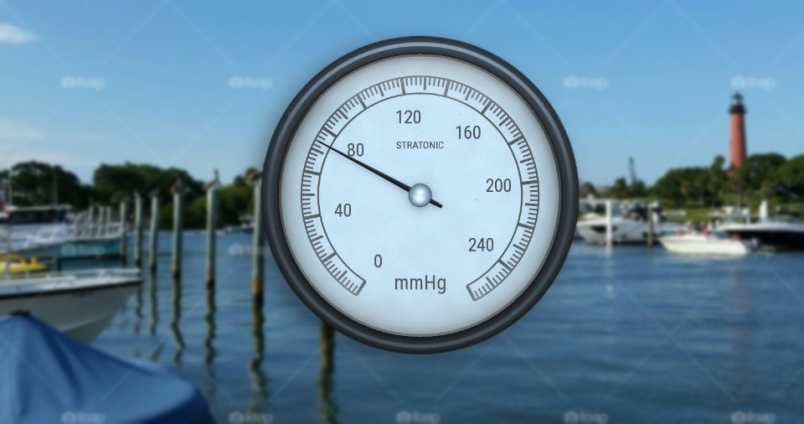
74 mmHg
